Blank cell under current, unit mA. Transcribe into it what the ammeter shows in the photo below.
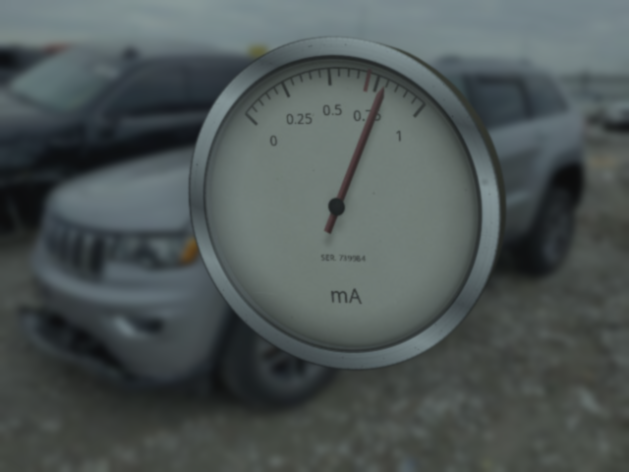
0.8 mA
